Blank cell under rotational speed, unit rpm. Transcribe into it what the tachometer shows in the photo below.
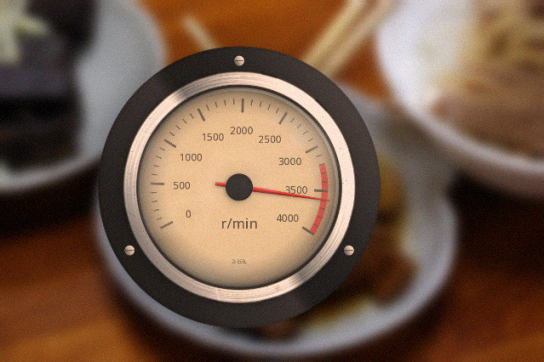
3600 rpm
